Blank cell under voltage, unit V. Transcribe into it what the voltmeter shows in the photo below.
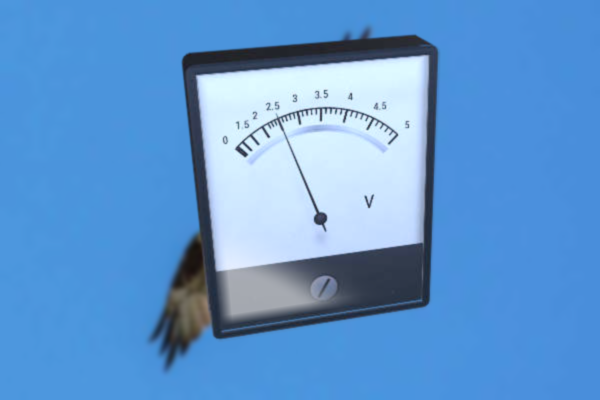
2.5 V
